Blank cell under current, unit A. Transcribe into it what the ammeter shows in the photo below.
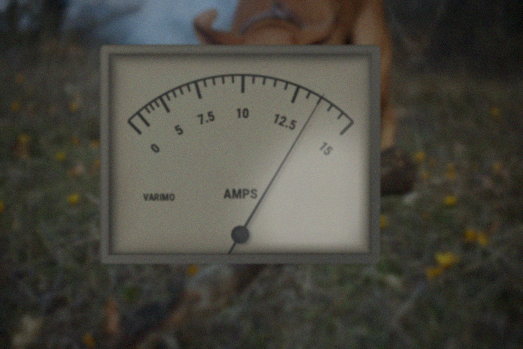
13.5 A
